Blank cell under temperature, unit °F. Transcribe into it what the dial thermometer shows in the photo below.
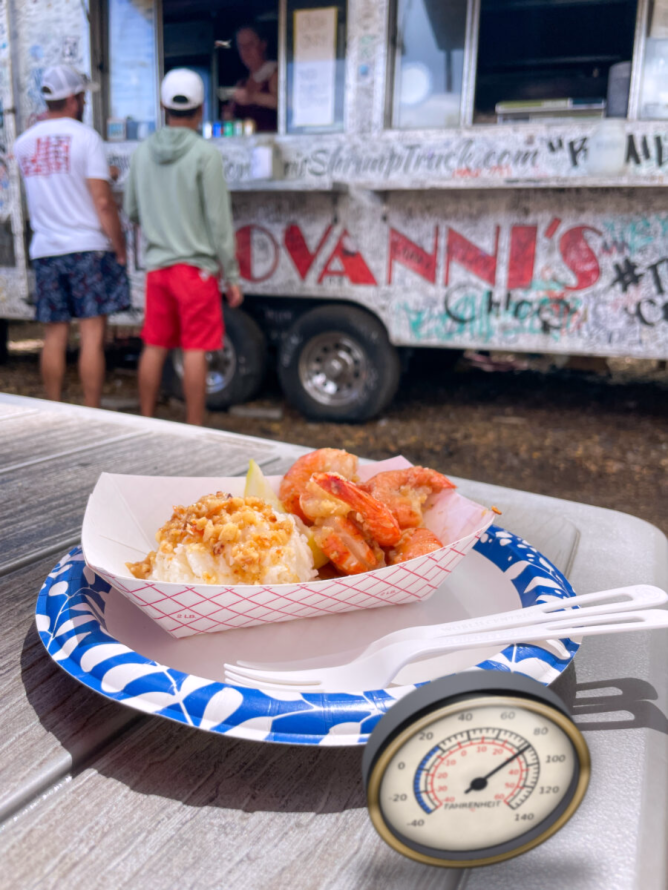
80 °F
